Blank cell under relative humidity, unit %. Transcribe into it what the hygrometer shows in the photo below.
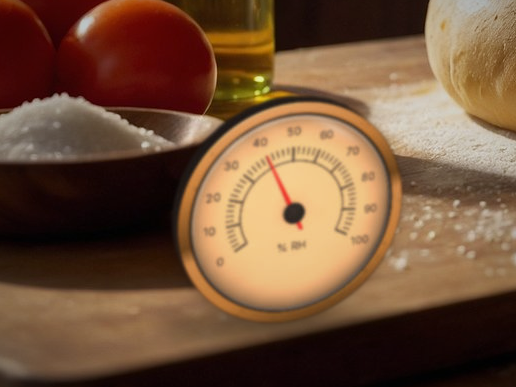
40 %
